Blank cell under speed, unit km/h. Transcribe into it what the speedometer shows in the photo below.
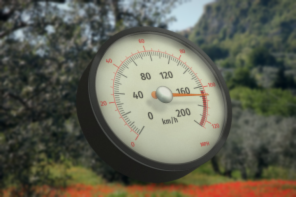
170 km/h
